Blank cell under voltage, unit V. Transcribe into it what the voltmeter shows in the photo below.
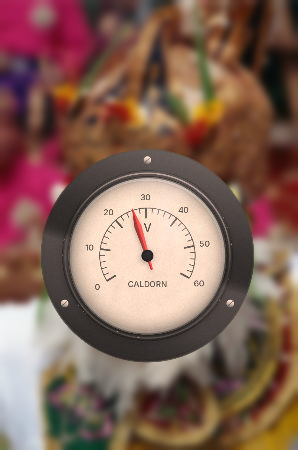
26 V
